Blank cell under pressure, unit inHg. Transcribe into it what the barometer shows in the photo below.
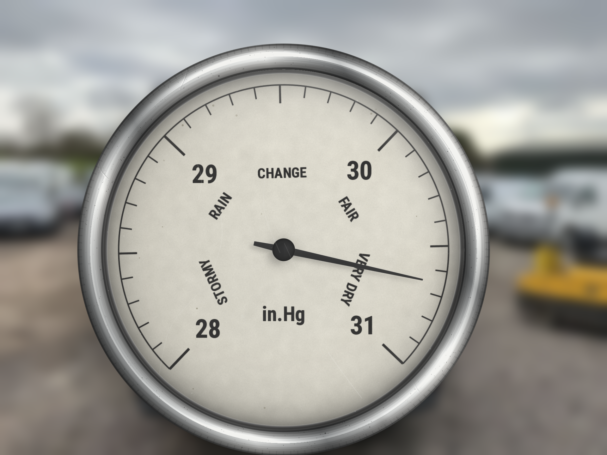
30.65 inHg
